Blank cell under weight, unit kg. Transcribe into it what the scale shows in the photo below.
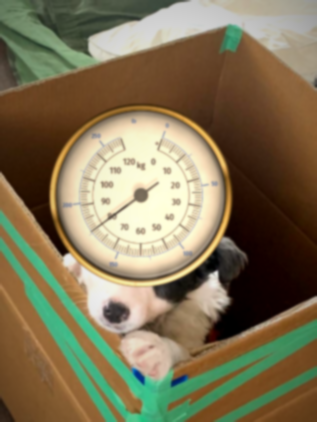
80 kg
